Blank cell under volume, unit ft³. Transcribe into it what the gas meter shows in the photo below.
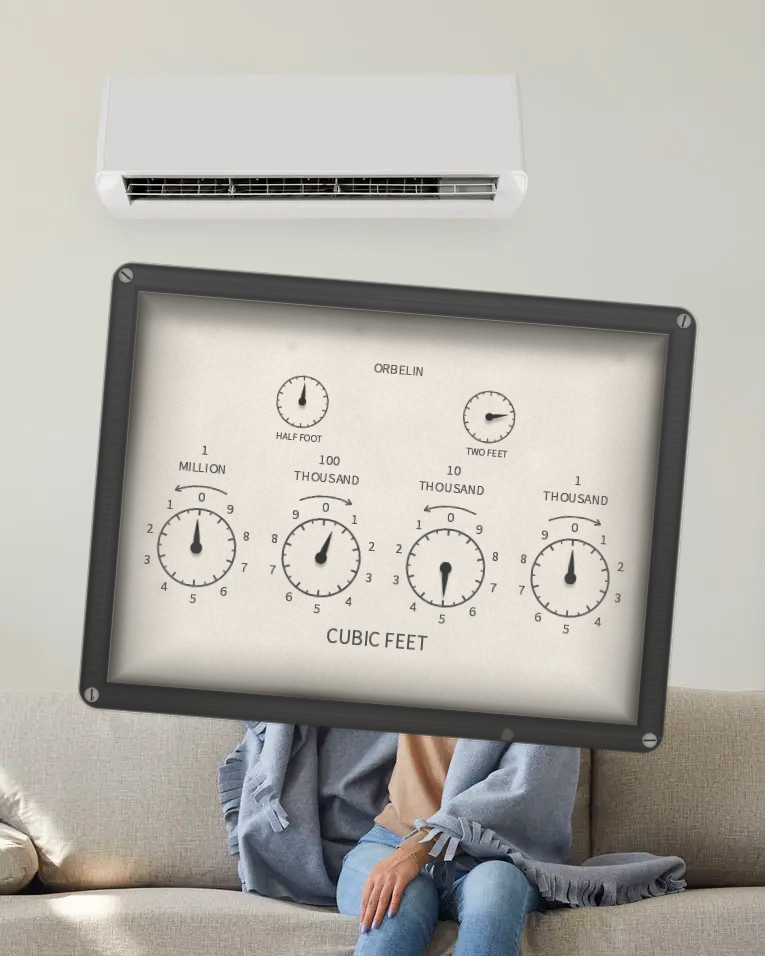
5000 ft³
